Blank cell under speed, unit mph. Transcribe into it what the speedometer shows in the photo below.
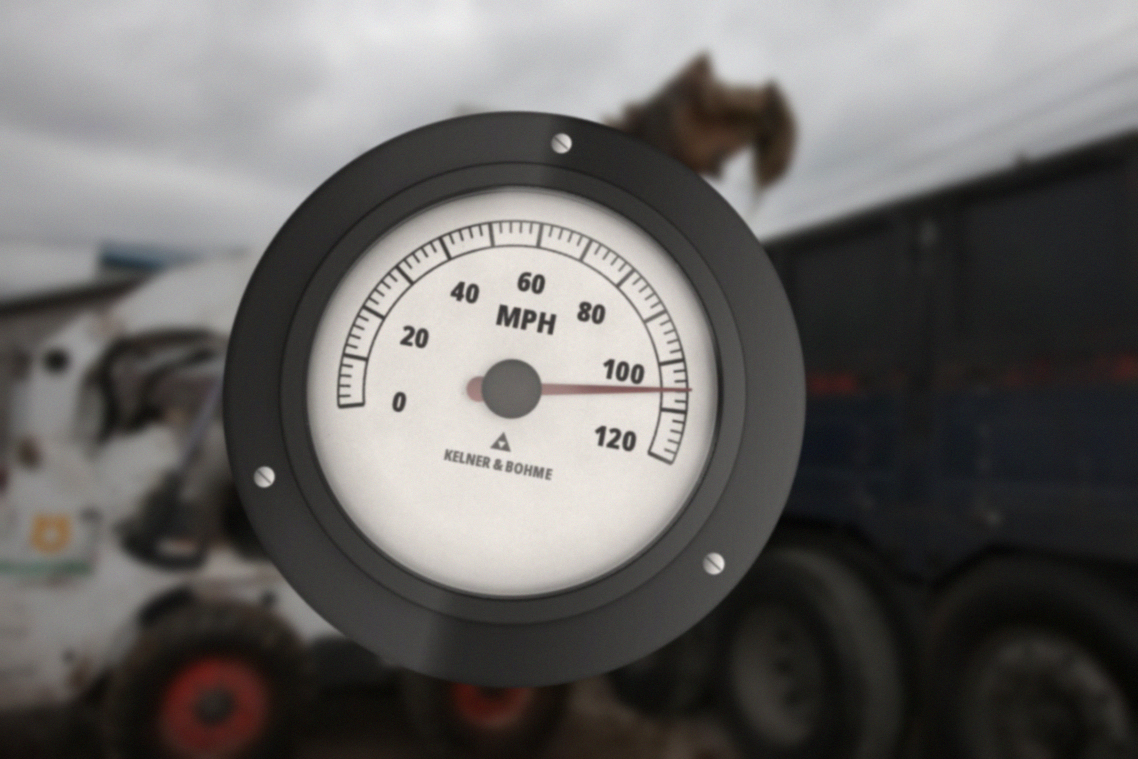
106 mph
